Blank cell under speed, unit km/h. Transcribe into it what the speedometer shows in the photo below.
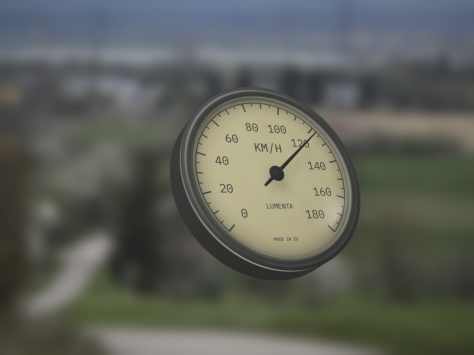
122.5 km/h
